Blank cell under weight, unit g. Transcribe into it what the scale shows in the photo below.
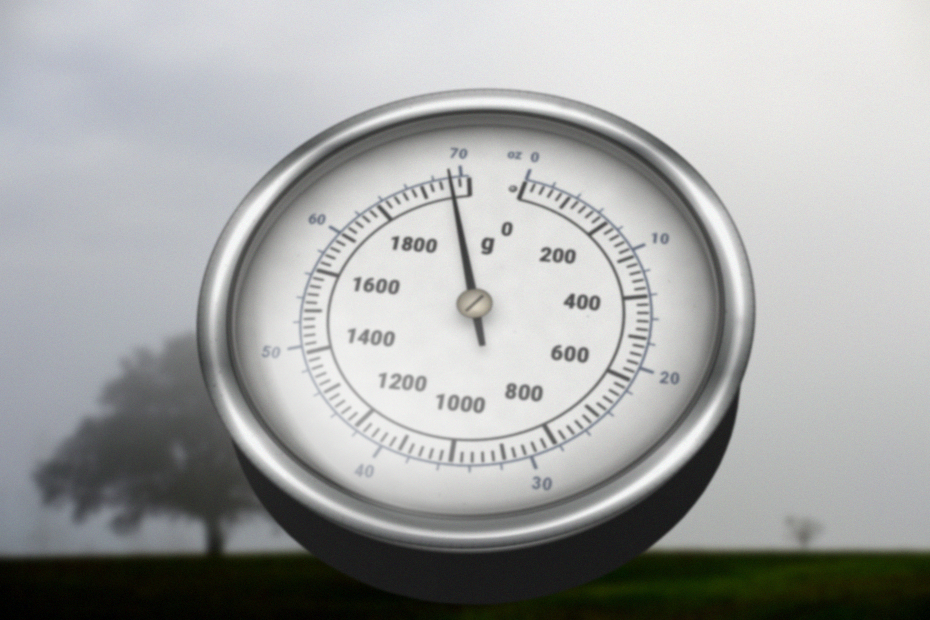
1960 g
